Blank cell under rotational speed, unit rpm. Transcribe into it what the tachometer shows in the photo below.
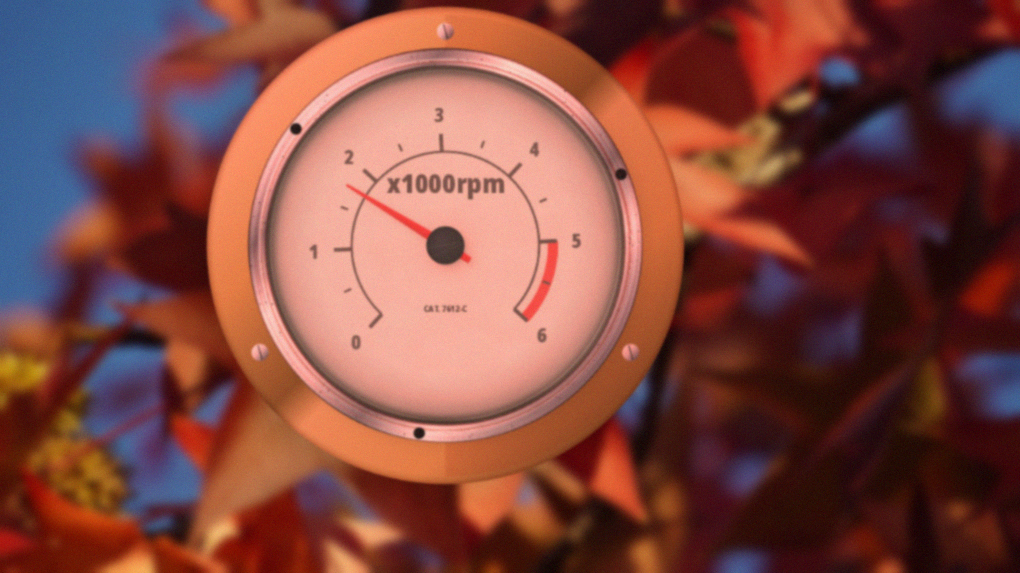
1750 rpm
